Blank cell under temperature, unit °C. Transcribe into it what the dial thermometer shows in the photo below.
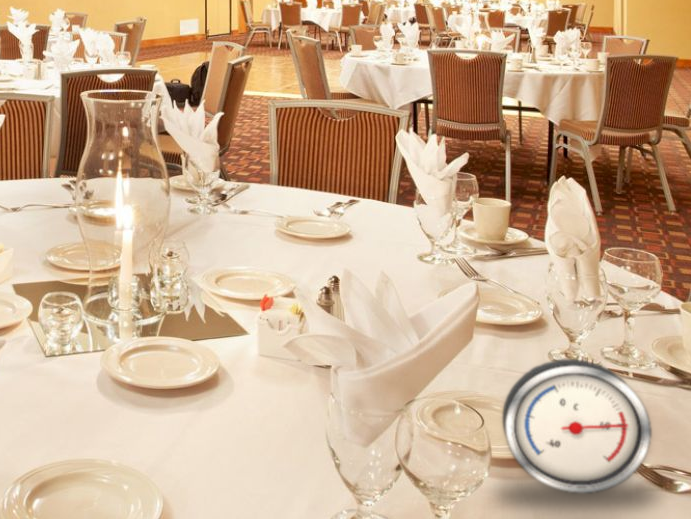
40 °C
